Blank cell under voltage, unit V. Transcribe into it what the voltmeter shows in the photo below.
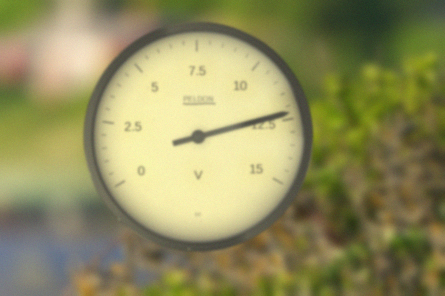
12.25 V
